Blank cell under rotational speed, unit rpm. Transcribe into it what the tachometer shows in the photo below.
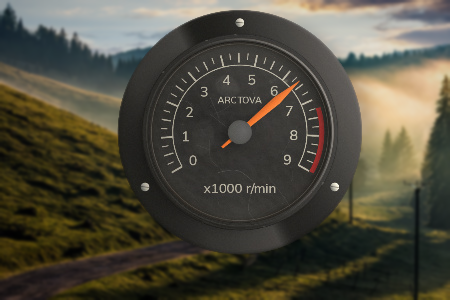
6375 rpm
